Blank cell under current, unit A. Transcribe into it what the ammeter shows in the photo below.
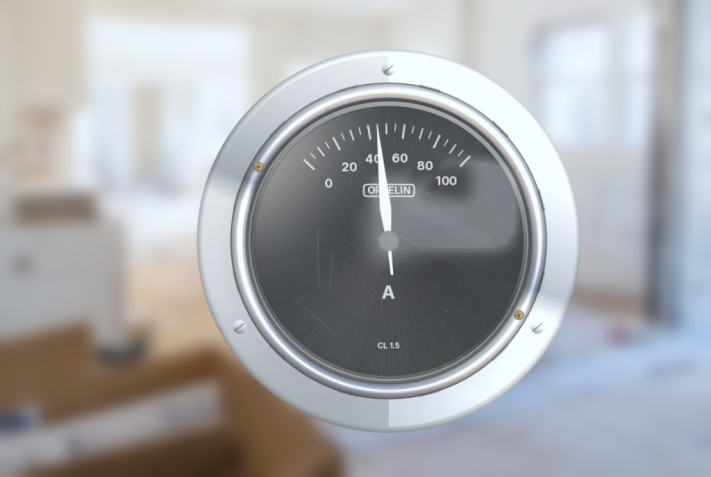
45 A
